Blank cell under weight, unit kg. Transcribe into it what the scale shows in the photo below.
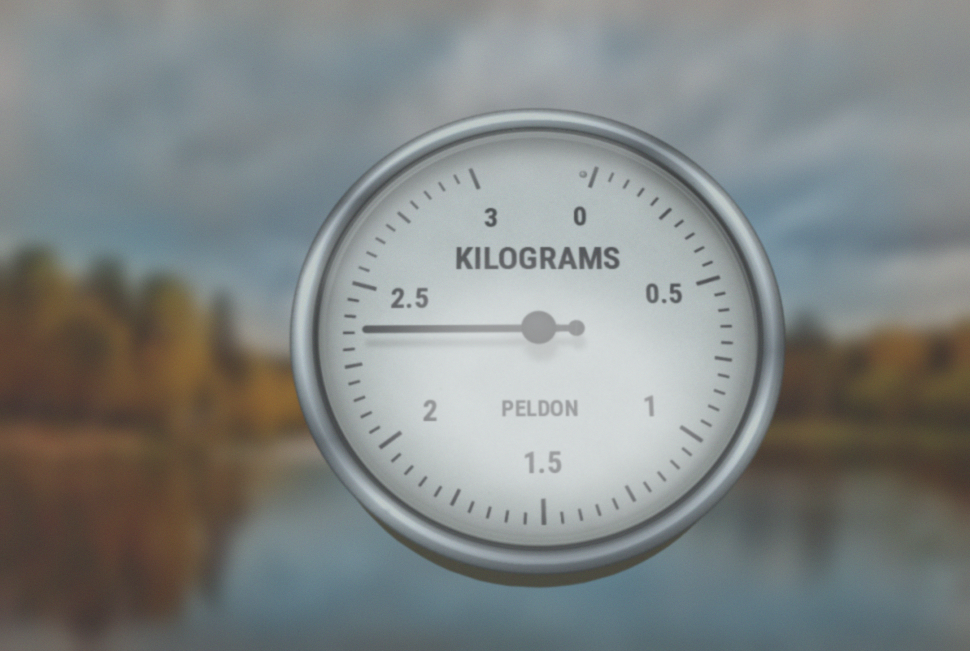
2.35 kg
